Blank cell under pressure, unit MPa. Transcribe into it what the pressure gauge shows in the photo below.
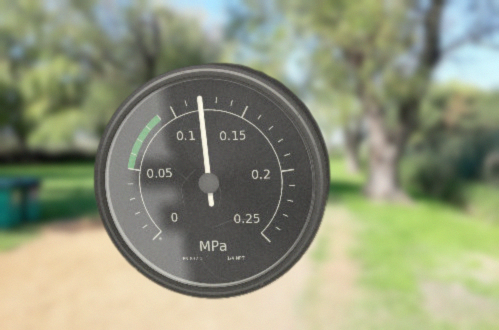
0.12 MPa
